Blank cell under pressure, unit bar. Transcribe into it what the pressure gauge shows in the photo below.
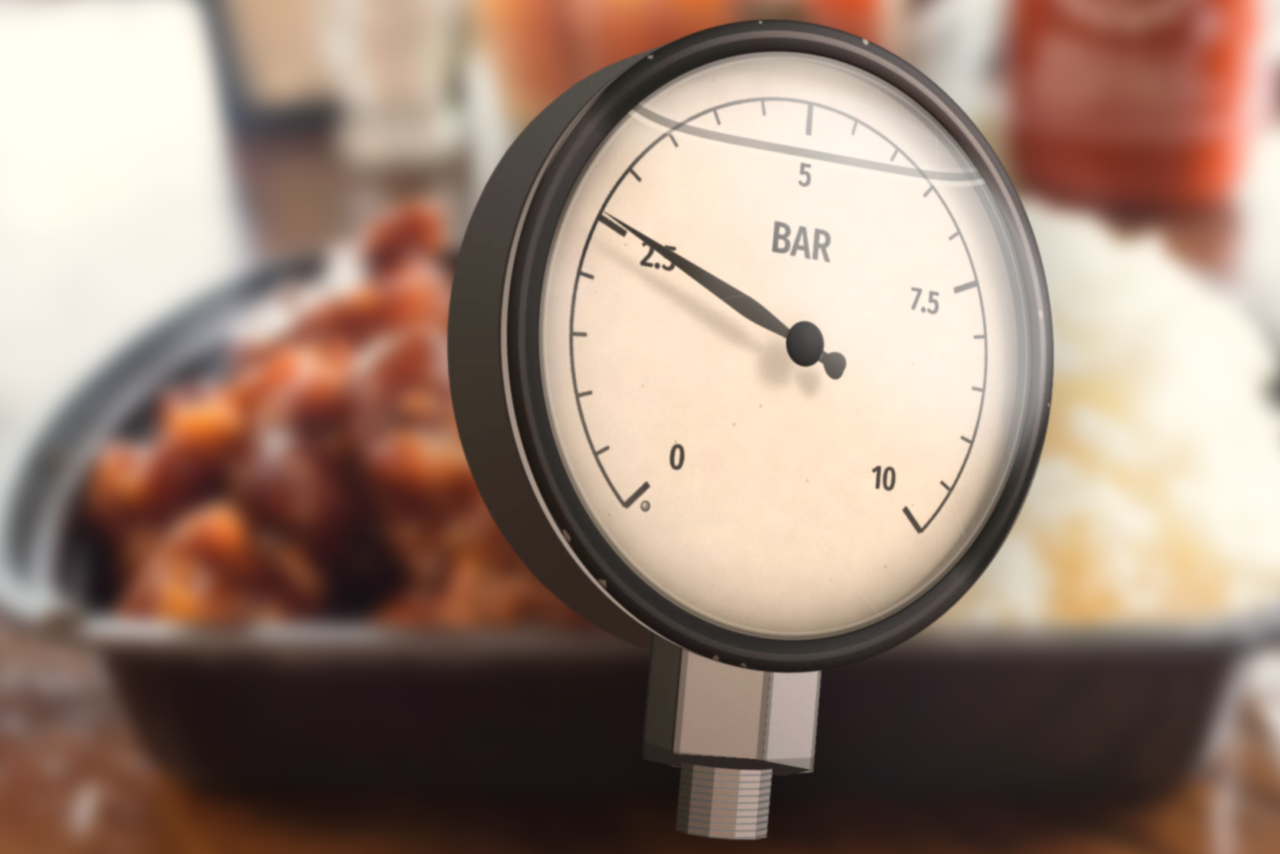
2.5 bar
